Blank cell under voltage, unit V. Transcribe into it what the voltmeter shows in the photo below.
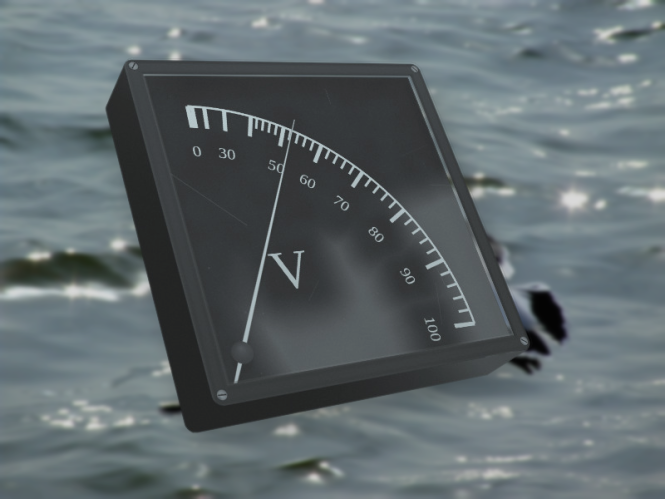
52 V
